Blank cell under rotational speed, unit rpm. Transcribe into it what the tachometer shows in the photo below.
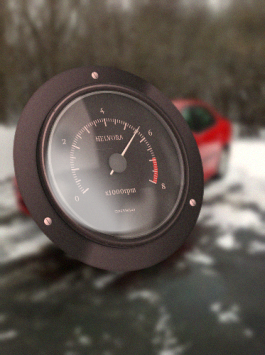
5500 rpm
